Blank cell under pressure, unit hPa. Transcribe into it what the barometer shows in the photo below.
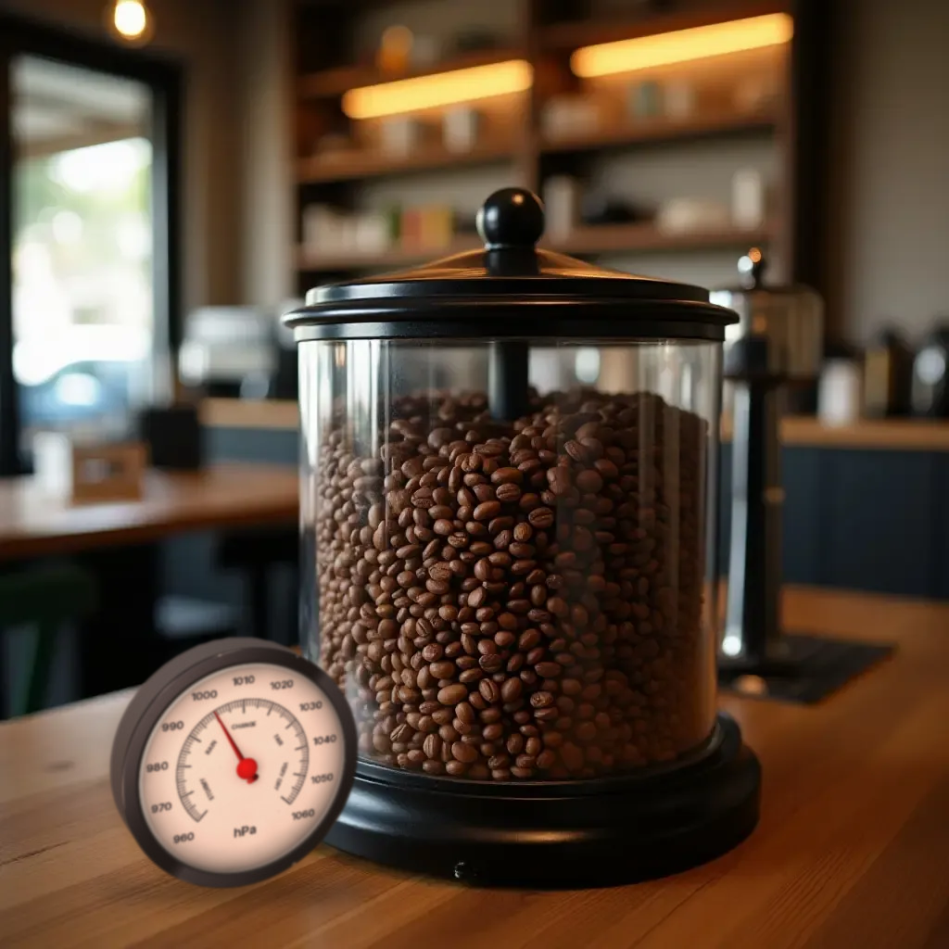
1000 hPa
